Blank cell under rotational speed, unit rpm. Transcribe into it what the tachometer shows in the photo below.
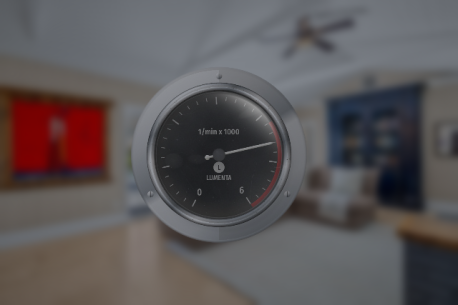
4600 rpm
